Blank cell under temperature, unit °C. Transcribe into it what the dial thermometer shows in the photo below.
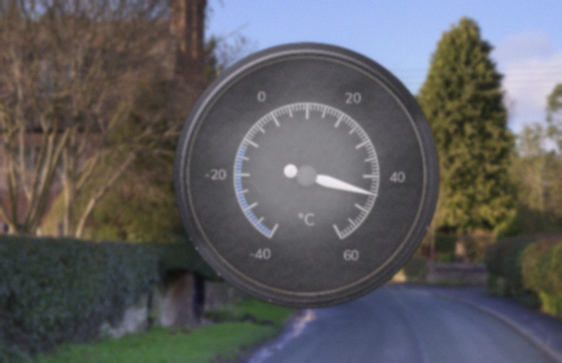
45 °C
